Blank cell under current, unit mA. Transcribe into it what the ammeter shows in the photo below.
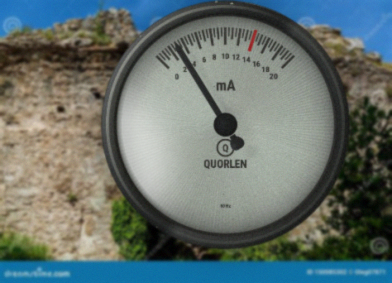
3 mA
